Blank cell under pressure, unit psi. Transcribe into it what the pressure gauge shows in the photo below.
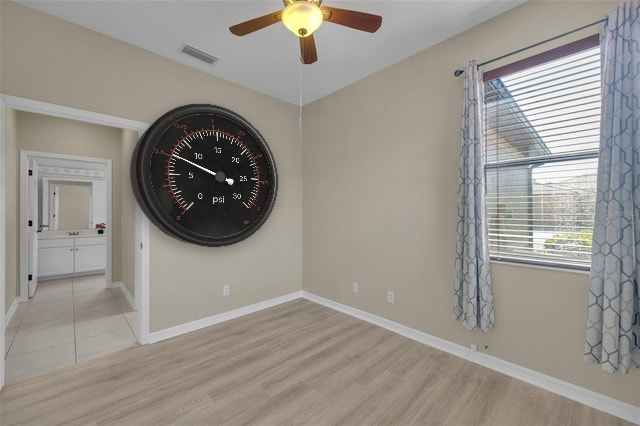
7.5 psi
